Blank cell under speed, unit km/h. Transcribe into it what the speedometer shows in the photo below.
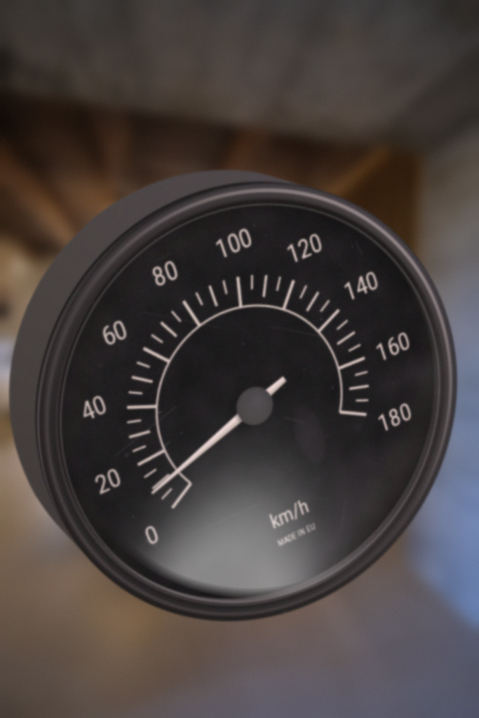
10 km/h
